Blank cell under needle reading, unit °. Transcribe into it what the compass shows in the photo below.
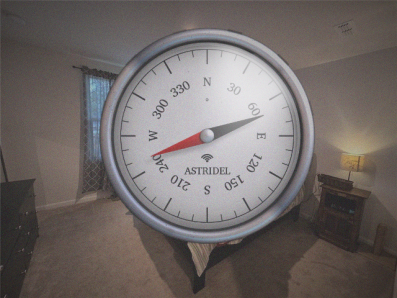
250 °
